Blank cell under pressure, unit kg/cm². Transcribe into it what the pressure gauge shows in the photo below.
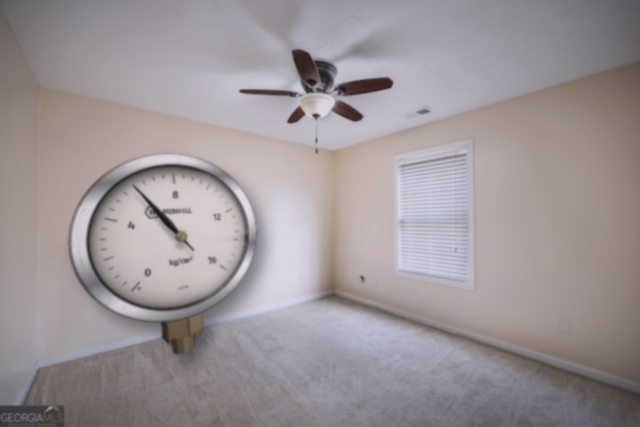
6 kg/cm²
